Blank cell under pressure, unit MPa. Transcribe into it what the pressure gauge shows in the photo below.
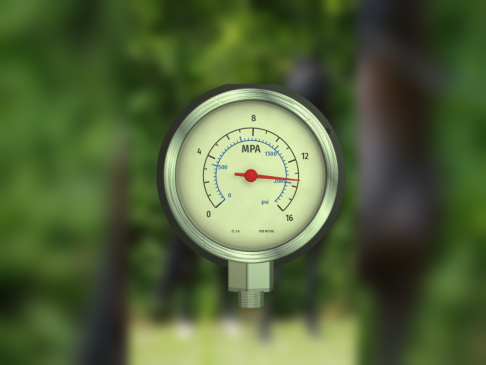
13.5 MPa
